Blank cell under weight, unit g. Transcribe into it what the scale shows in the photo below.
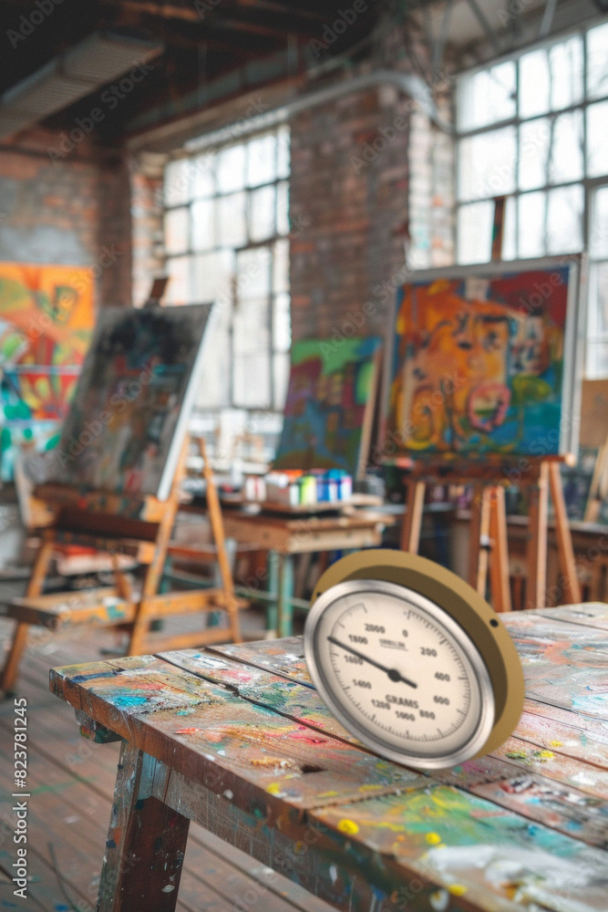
1700 g
